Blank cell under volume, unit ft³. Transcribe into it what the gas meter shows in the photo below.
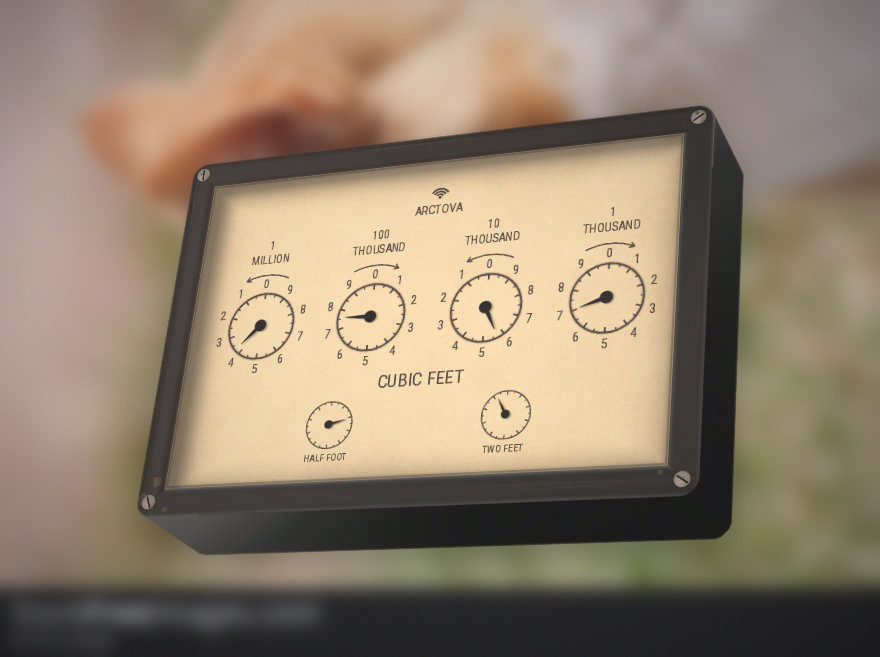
375700 ft³
